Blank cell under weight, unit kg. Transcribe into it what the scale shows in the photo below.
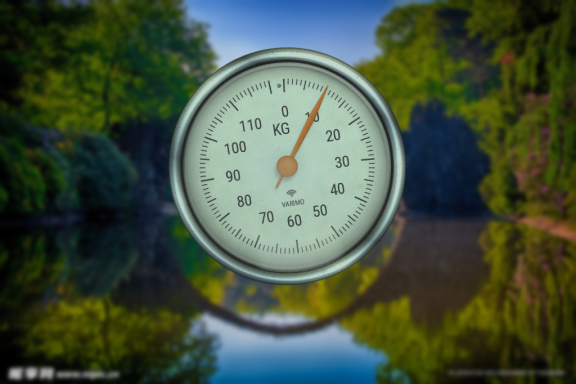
10 kg
